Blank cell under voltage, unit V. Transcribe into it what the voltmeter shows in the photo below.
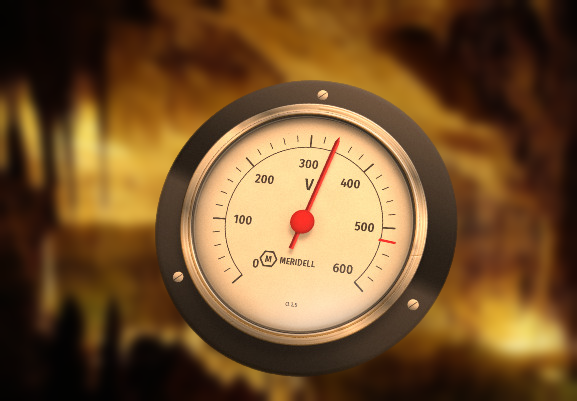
340 V
